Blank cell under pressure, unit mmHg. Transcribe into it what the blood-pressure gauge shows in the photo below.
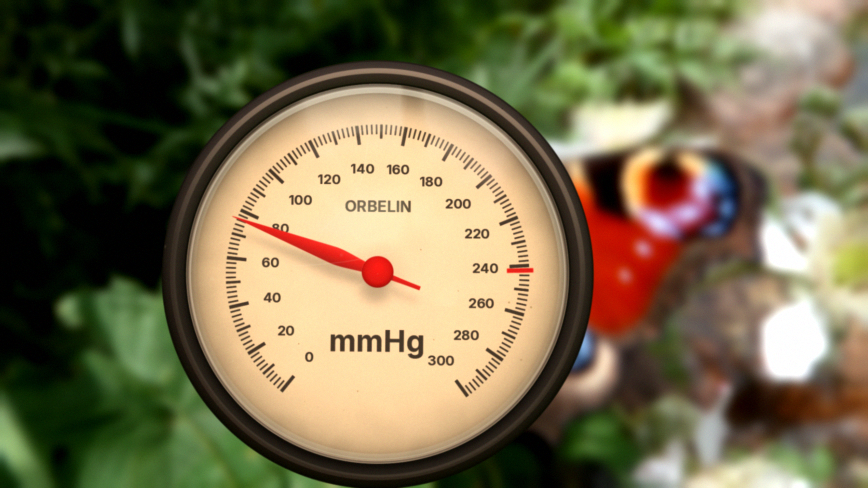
76 mmHg
